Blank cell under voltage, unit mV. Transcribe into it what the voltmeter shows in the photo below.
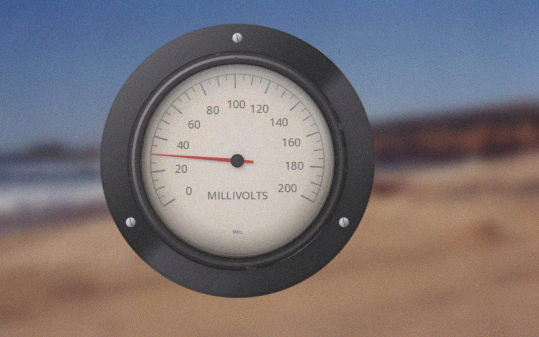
30 mV
